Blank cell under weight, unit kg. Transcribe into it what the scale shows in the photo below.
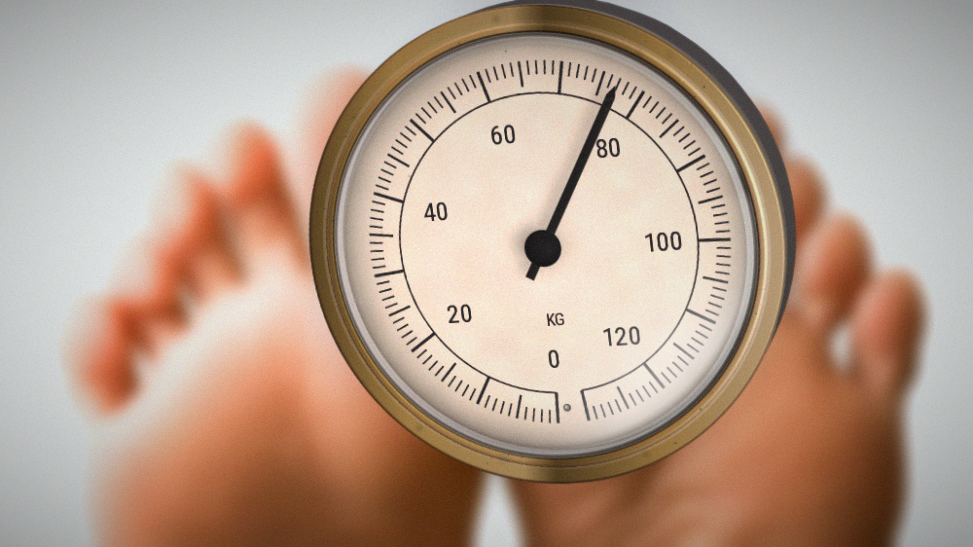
77 kg
